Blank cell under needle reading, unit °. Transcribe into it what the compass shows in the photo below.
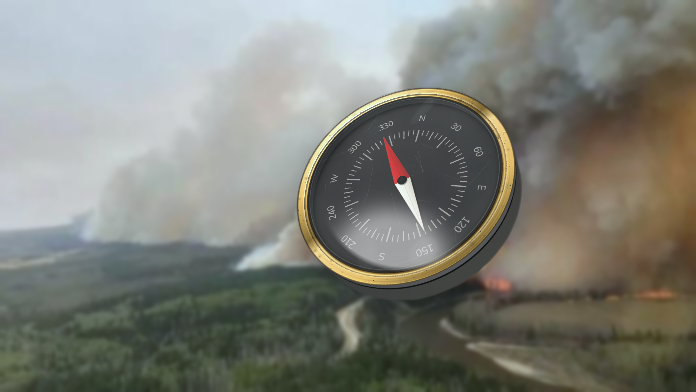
325 °
